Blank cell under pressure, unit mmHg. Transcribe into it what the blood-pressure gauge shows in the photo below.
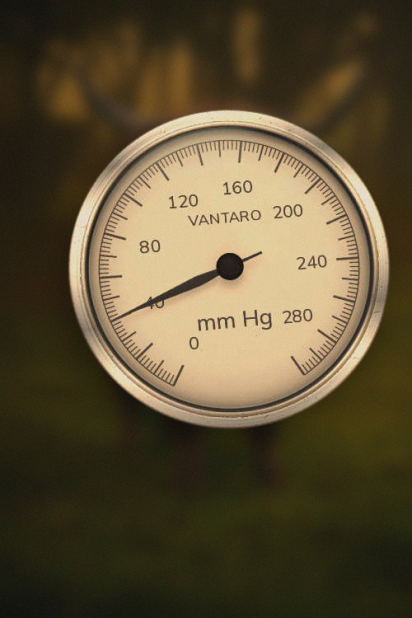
40 mmHg
